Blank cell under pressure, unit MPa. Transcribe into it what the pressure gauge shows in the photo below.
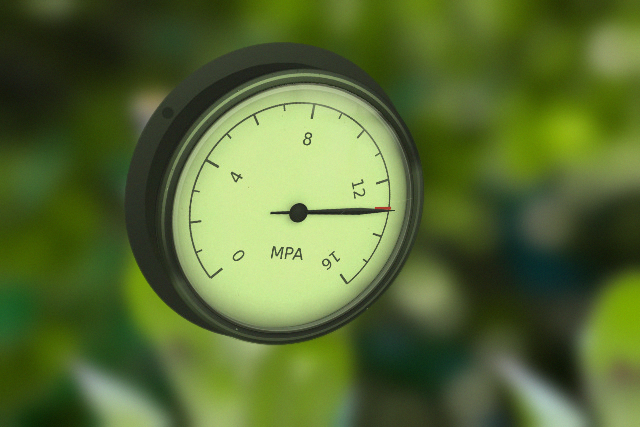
13 MPa
